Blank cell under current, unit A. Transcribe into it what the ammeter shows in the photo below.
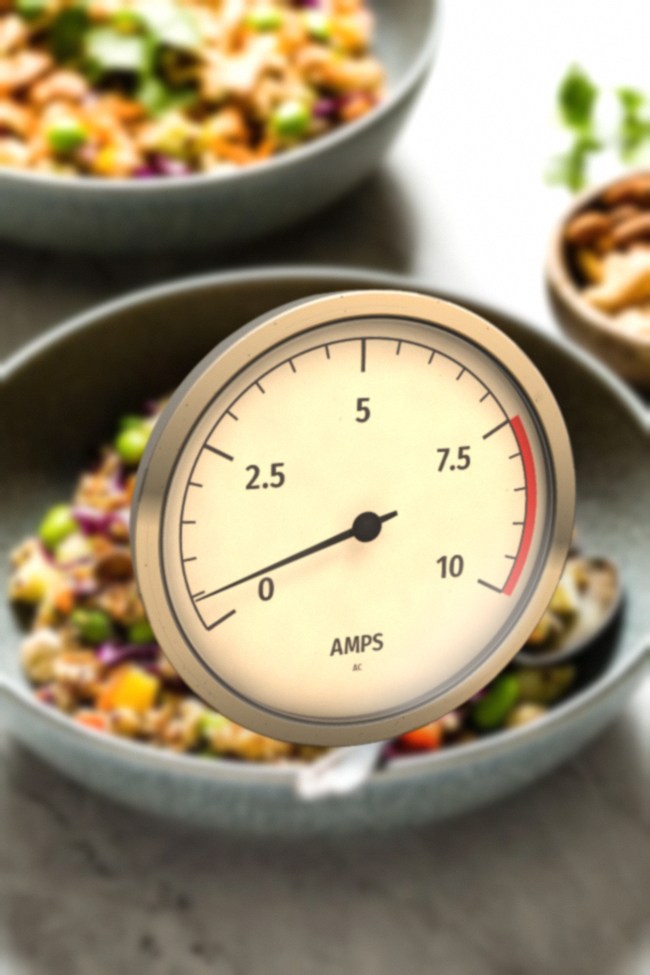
0.5 A
